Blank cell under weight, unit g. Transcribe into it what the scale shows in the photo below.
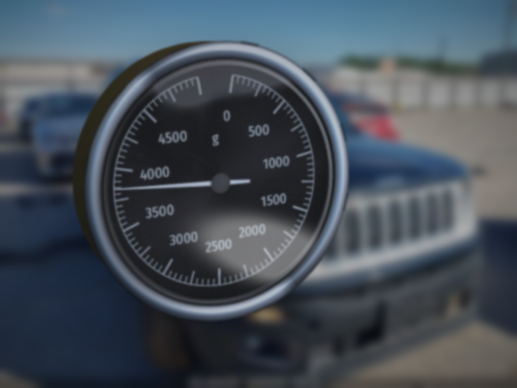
3850 g
